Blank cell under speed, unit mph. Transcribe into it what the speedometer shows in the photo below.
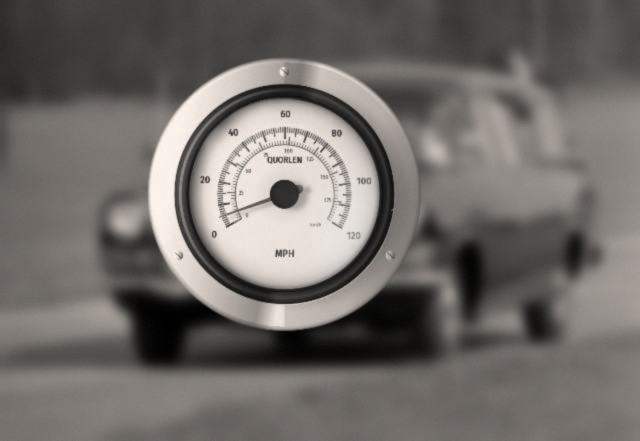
5 mph
